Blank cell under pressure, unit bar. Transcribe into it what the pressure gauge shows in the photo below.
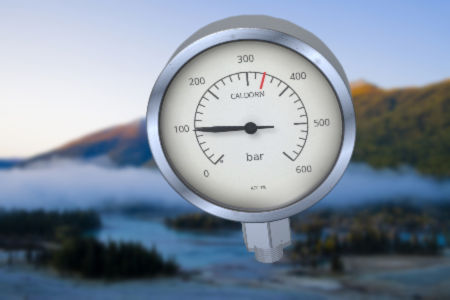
100 bar
